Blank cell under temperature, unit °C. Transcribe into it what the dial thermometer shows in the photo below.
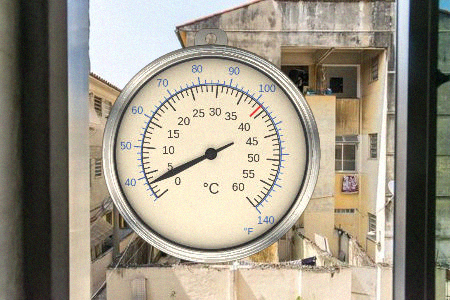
3 °C
